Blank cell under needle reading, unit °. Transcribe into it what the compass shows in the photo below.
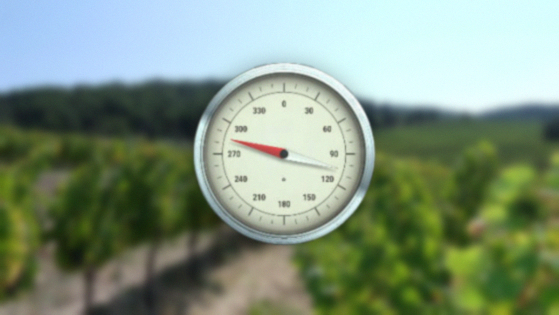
285 °
